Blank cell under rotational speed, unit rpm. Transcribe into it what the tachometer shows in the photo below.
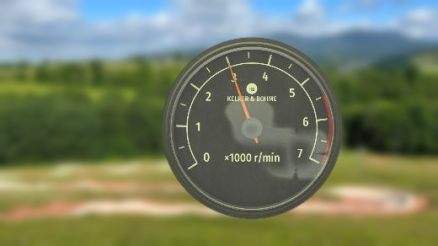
3000 rpm
